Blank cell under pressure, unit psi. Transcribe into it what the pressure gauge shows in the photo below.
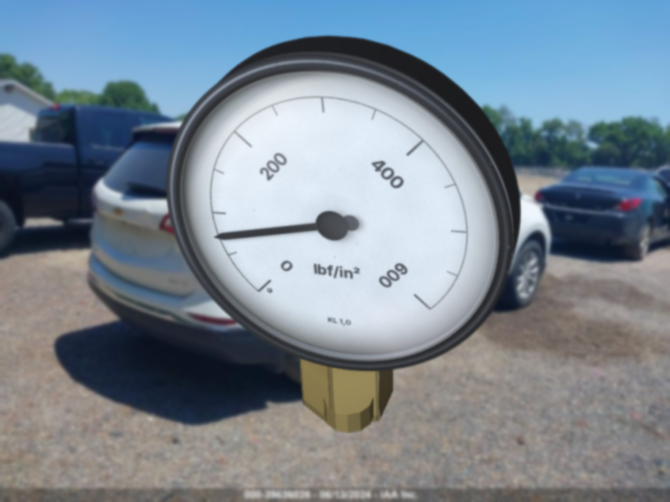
75 psi
